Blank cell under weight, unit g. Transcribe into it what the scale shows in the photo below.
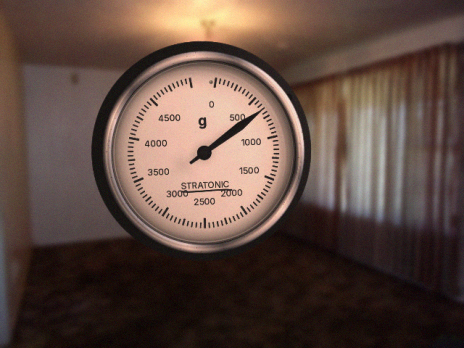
650 g
